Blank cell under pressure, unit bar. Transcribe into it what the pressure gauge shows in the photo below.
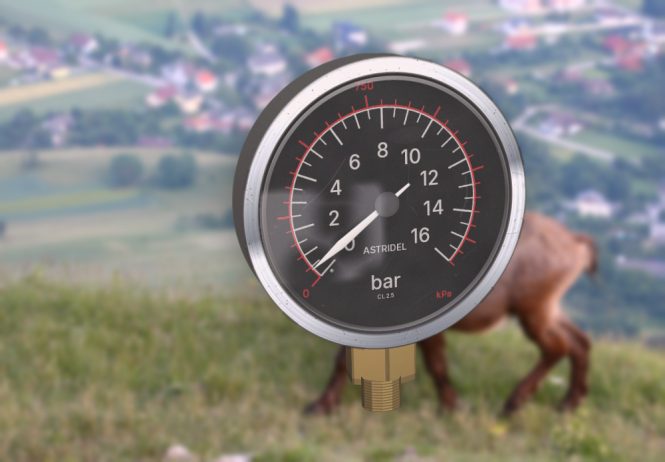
0.5 bar
